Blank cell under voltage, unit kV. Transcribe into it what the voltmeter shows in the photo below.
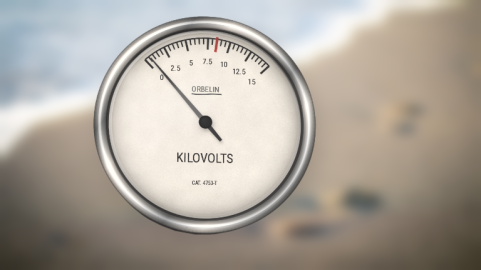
0.5 kV
